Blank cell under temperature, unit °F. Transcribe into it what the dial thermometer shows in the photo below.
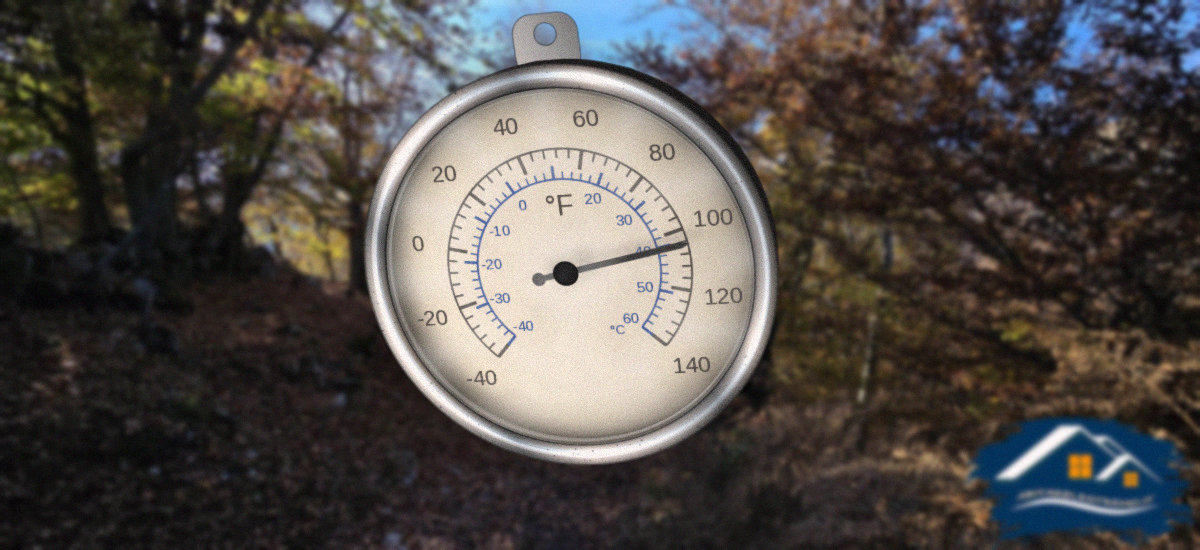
104 °F
